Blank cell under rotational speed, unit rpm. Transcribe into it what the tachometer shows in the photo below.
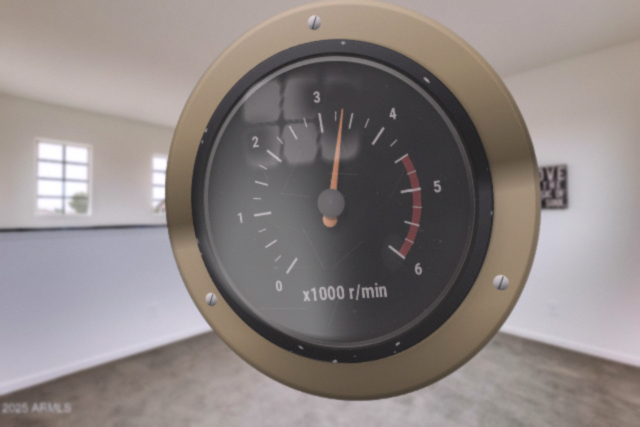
3375 rpm
